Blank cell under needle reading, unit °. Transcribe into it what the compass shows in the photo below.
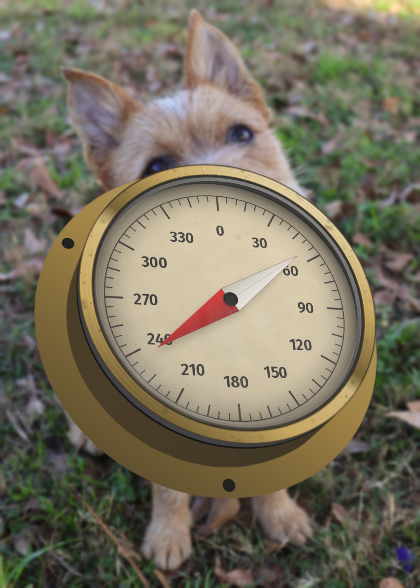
235 °
